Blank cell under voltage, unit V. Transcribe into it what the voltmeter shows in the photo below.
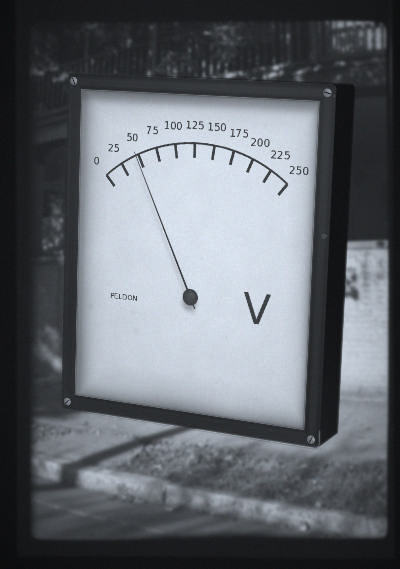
50 V
